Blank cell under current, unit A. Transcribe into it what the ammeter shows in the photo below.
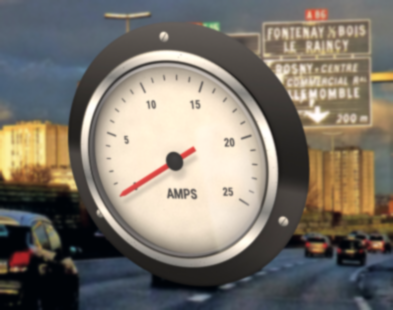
0 A
